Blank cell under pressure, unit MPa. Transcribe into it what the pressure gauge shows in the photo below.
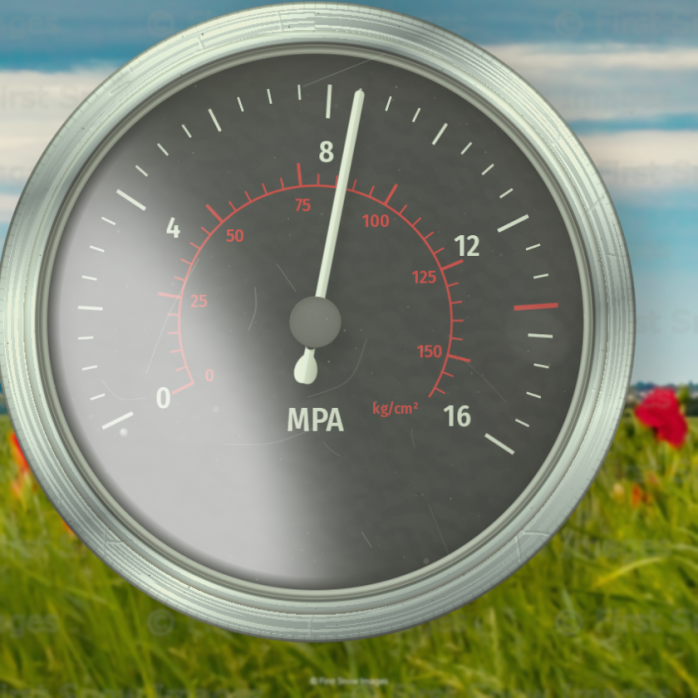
8.5 MPa
